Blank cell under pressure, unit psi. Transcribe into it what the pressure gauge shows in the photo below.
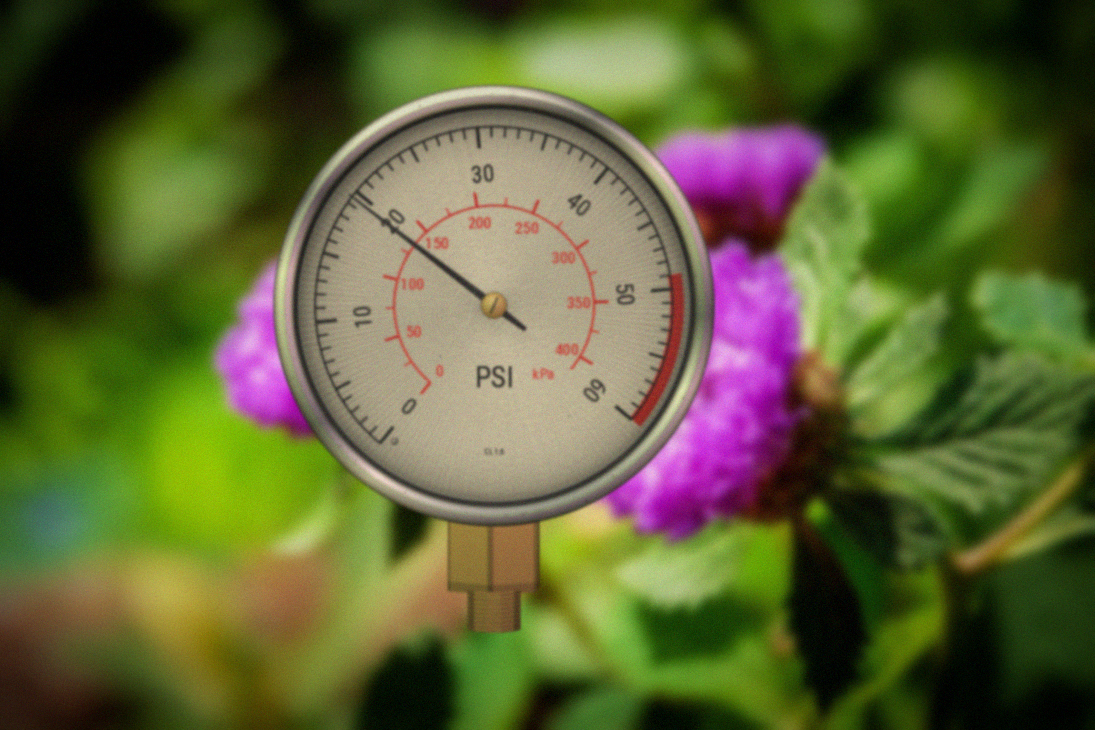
19.5 psi
